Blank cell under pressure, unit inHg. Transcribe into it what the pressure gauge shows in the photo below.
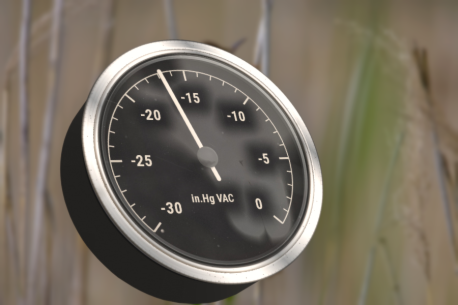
-17 inHg
